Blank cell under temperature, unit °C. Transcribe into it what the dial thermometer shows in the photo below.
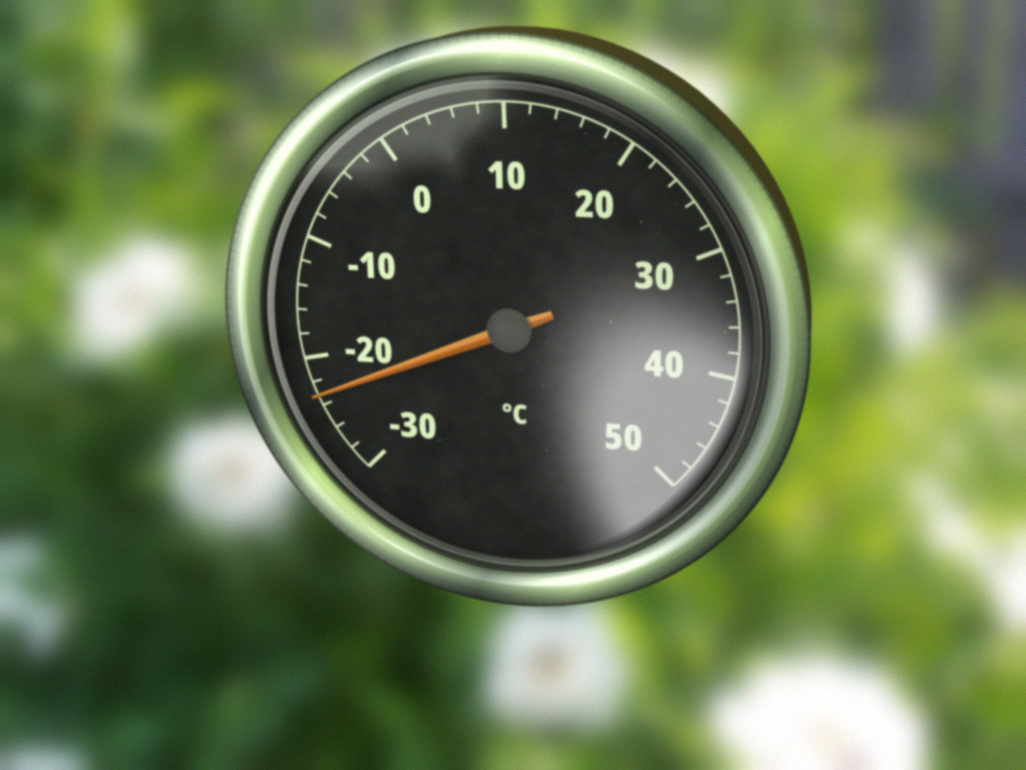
-23 °C
